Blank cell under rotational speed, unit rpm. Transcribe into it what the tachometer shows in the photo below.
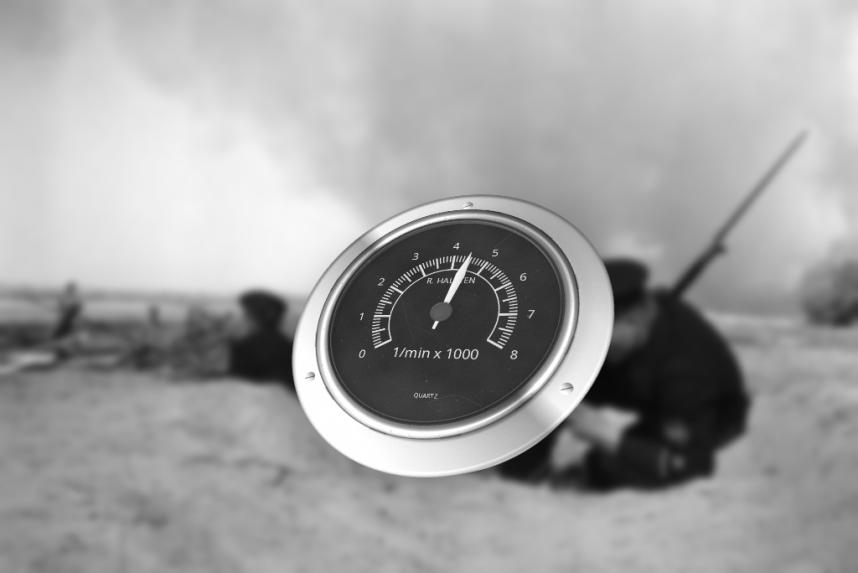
4500 rpm
